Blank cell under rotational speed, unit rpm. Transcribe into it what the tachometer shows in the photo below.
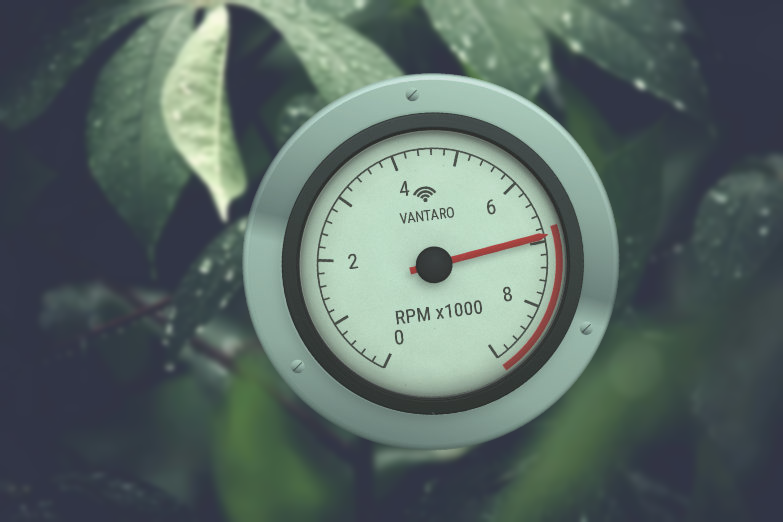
6900 rpm
